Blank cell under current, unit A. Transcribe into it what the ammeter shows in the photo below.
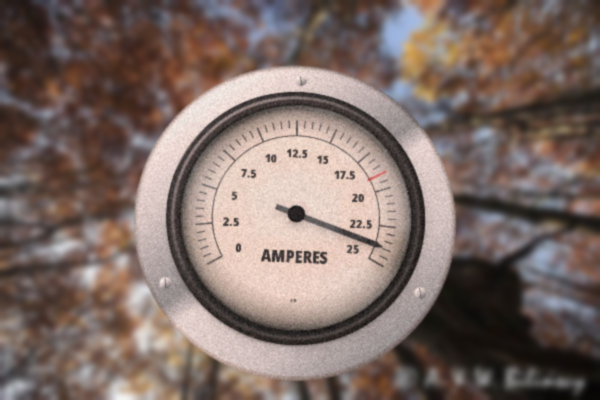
24 A
